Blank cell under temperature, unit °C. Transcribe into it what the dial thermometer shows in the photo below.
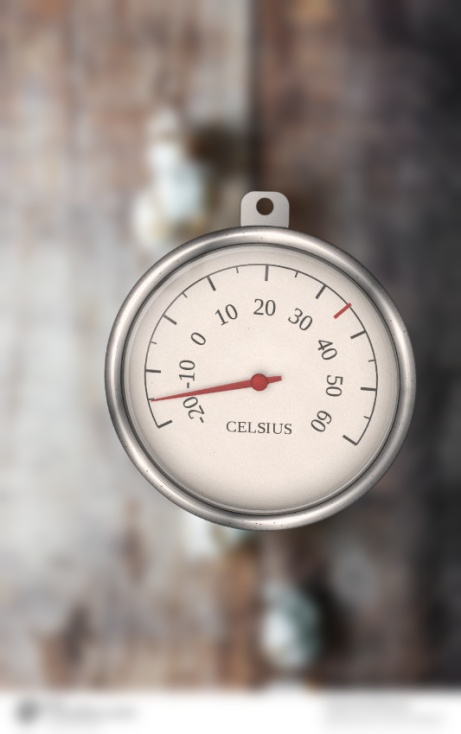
-15 °C
